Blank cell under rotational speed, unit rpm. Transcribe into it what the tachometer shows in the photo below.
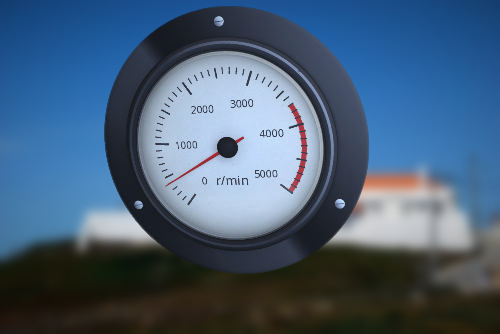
400 rpm
